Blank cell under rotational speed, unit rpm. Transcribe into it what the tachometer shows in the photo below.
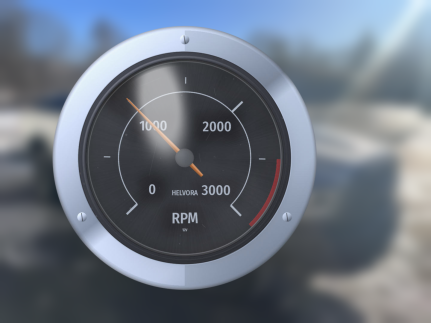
1000 rpm
